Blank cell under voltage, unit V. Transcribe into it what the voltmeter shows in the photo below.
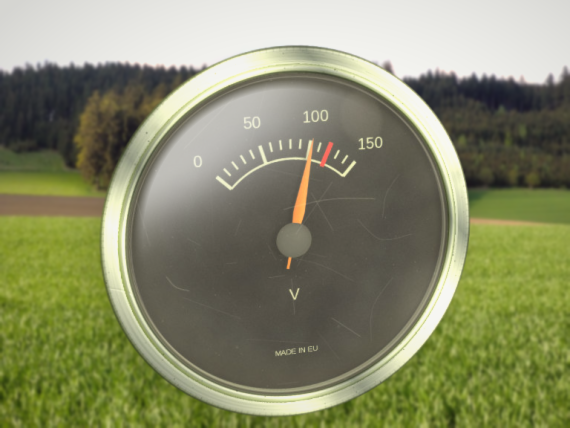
100 V
